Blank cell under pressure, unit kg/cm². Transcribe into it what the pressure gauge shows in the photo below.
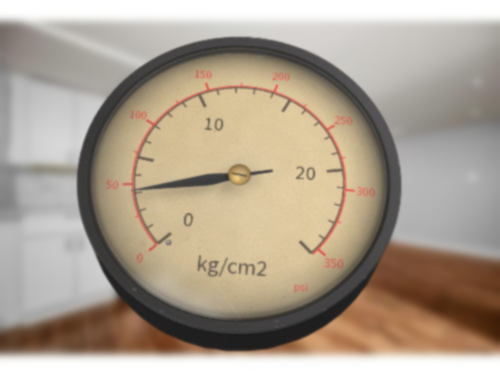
3 kg/cm²
